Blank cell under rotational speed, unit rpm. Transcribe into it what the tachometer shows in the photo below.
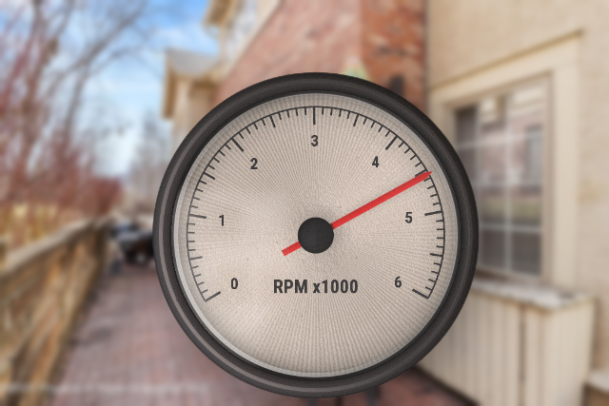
4550 rpm
